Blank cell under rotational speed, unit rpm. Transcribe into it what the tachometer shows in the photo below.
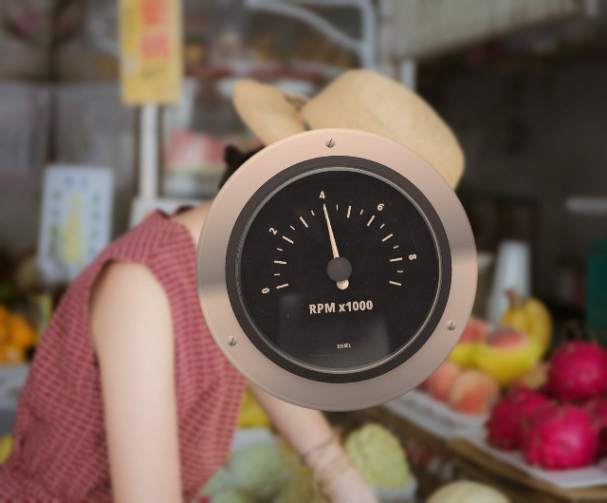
4000 rpm
